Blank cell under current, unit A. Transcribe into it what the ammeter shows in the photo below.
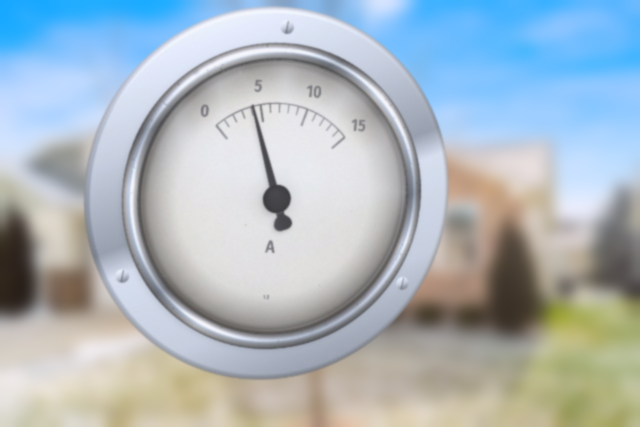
4 A
